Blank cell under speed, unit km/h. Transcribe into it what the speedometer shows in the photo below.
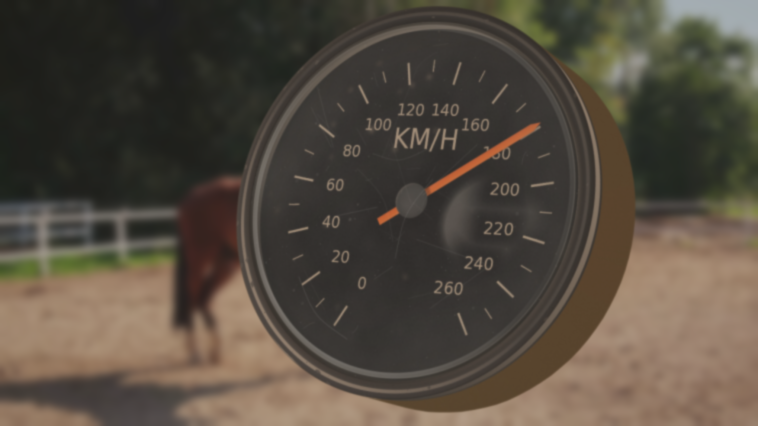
180 km/h
